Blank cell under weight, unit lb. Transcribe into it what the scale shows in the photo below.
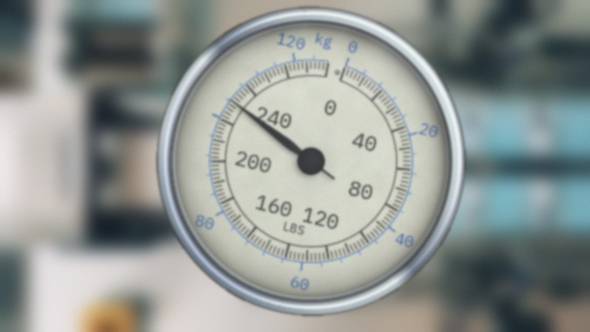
230 lb
